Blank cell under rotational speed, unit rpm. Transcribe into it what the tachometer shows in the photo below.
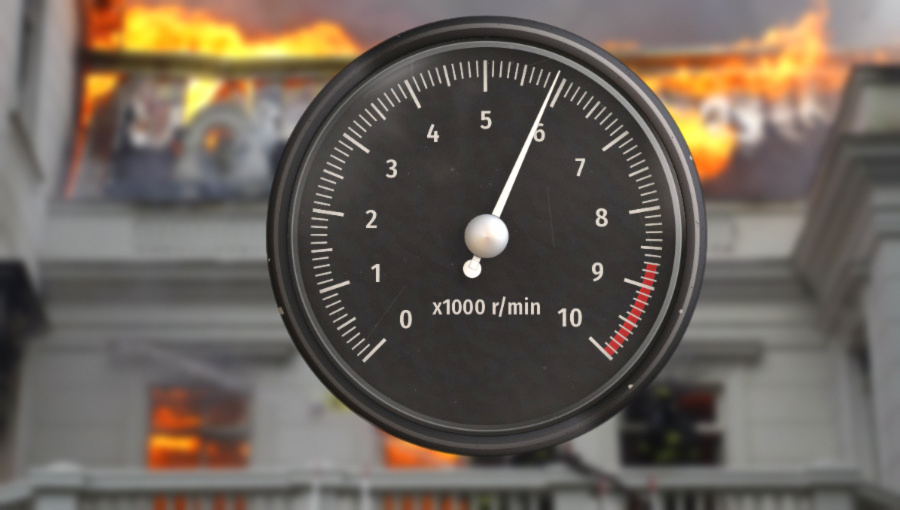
5900 rpm
